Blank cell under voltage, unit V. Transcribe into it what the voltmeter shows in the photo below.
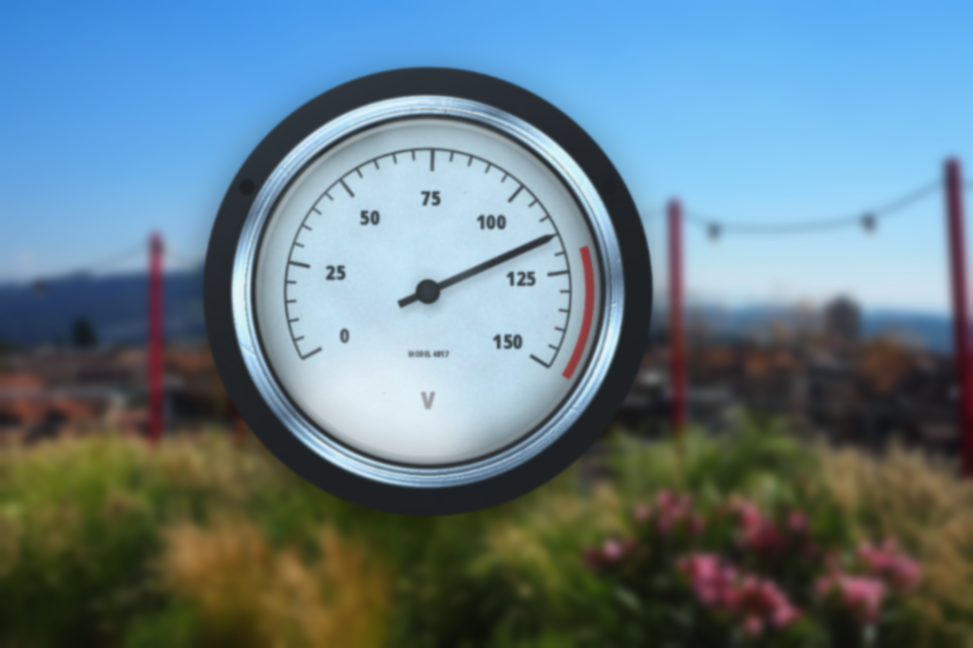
115 V
